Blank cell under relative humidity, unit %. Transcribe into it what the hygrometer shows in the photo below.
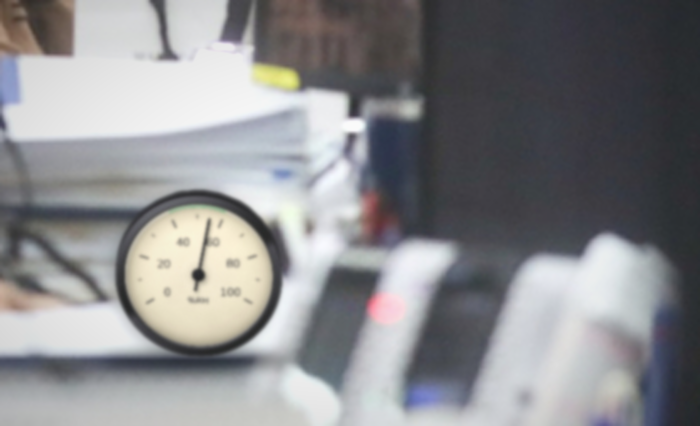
55 %
